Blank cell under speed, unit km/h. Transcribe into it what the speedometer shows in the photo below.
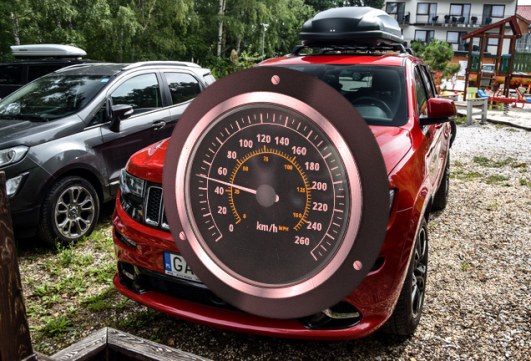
50 km/h
